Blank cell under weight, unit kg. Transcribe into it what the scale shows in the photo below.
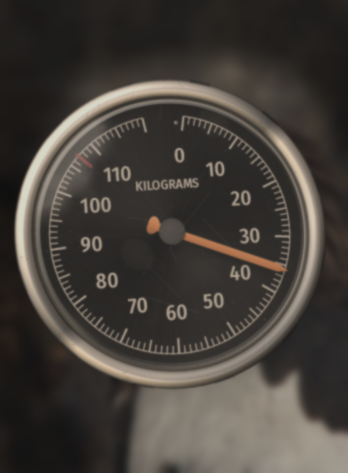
36 kg
